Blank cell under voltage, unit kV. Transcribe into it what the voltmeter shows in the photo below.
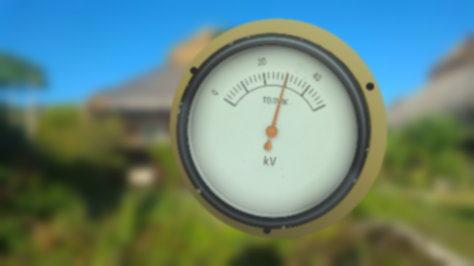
30 kV
